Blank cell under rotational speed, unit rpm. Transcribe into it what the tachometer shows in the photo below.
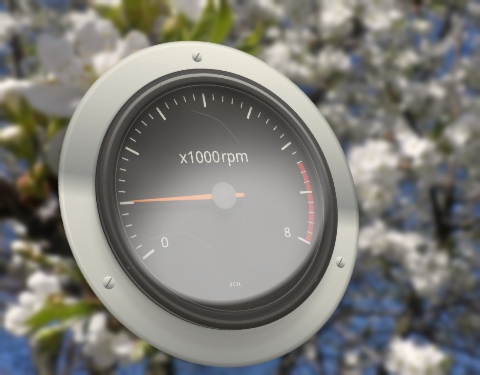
1000 rpm
